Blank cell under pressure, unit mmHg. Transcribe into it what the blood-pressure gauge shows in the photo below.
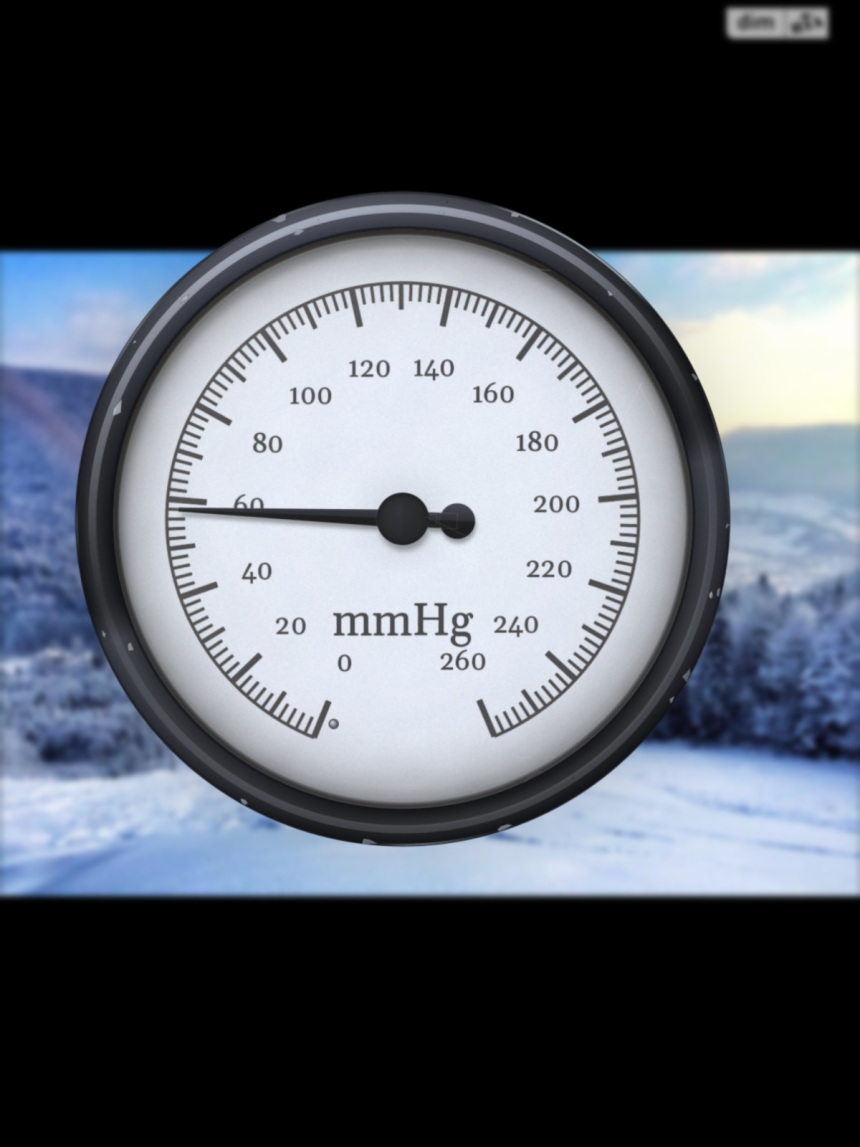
58 mmHg
